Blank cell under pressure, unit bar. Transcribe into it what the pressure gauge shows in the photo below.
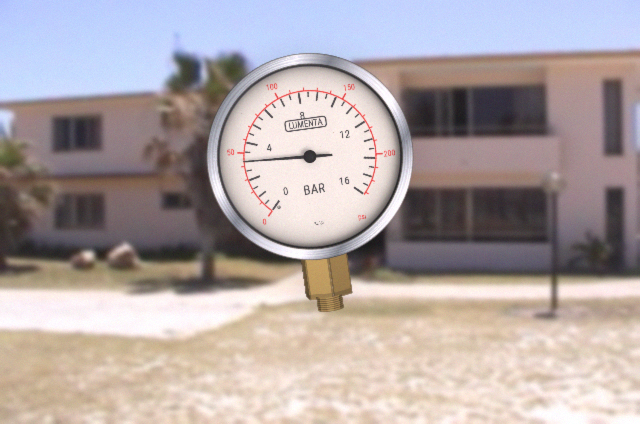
3 bar
